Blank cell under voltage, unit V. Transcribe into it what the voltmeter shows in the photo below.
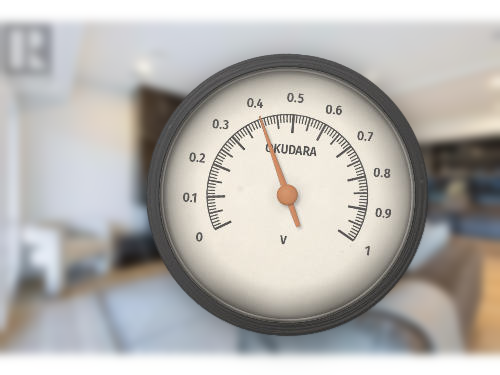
0.4 V
